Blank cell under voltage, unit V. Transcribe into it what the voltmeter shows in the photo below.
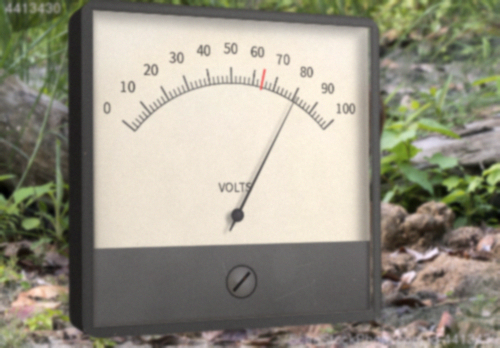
80 V
